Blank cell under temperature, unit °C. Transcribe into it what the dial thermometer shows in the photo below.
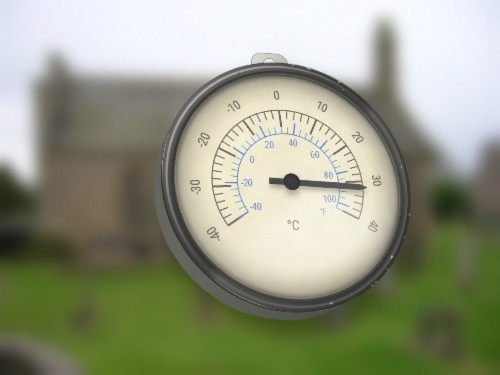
32 °C
